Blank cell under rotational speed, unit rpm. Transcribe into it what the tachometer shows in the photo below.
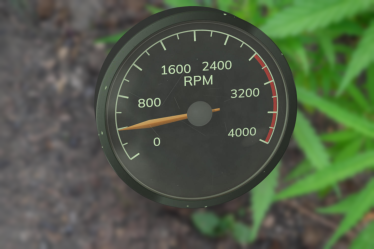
400 rpm
